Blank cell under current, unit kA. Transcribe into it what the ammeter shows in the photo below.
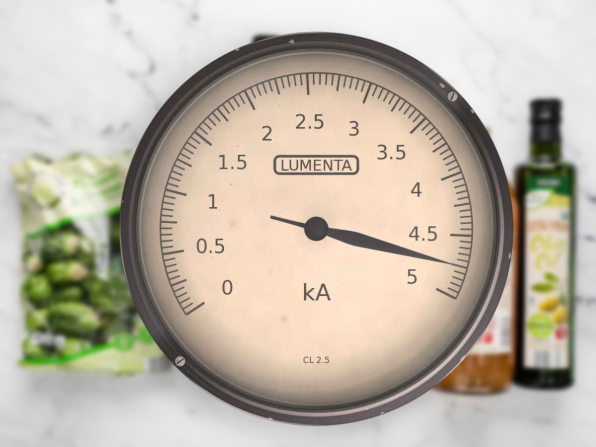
4.75 kA
